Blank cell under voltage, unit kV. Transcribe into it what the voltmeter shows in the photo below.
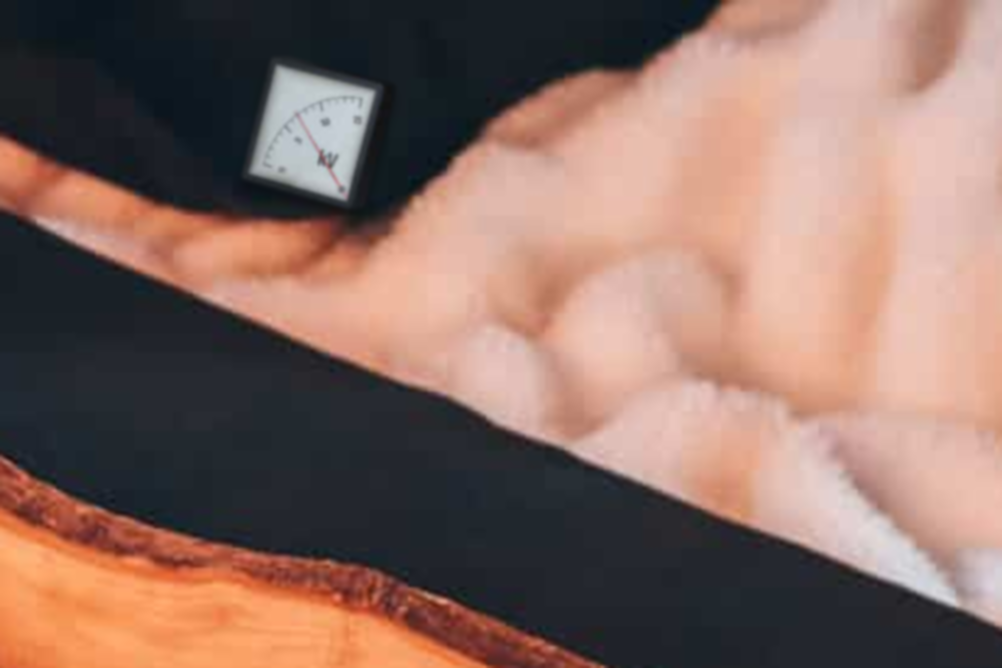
7 kV
